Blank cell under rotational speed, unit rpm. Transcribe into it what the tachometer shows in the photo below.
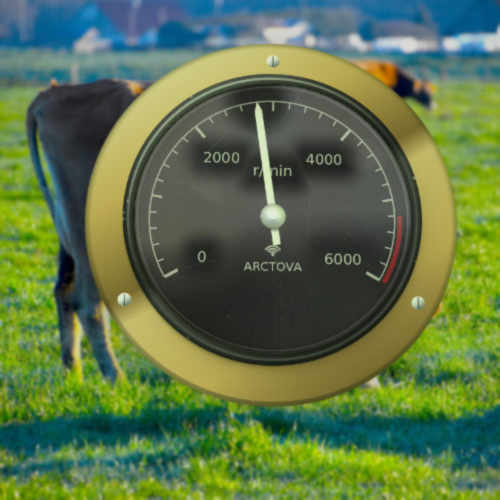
2800 rpm
